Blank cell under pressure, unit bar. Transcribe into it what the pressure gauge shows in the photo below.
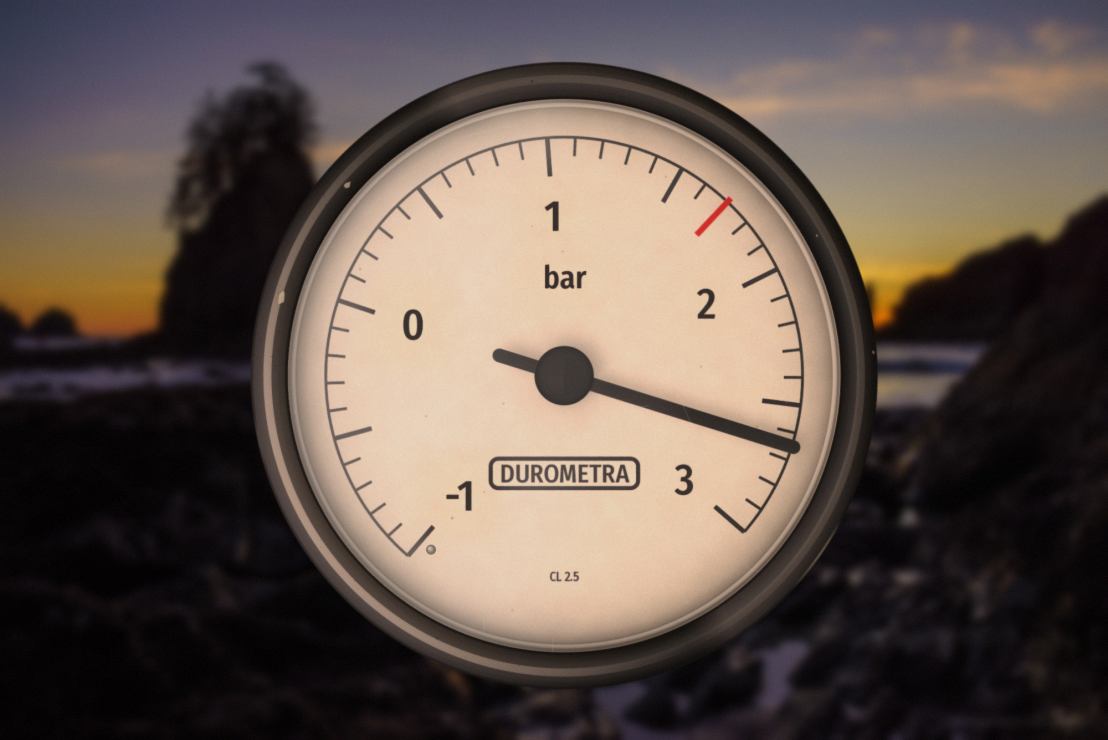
2.65 bar
